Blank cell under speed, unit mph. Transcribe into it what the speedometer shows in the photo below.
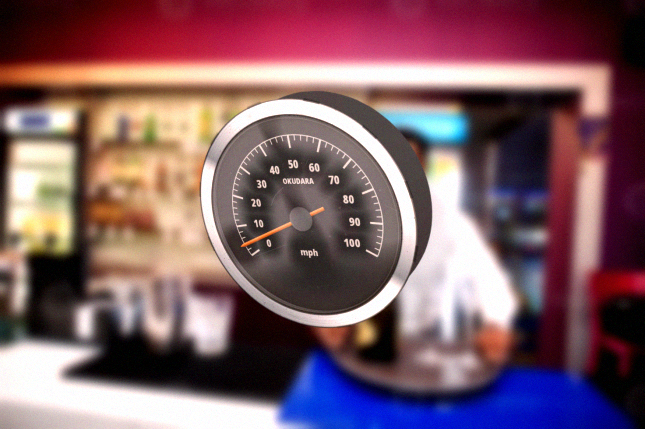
4 mph
